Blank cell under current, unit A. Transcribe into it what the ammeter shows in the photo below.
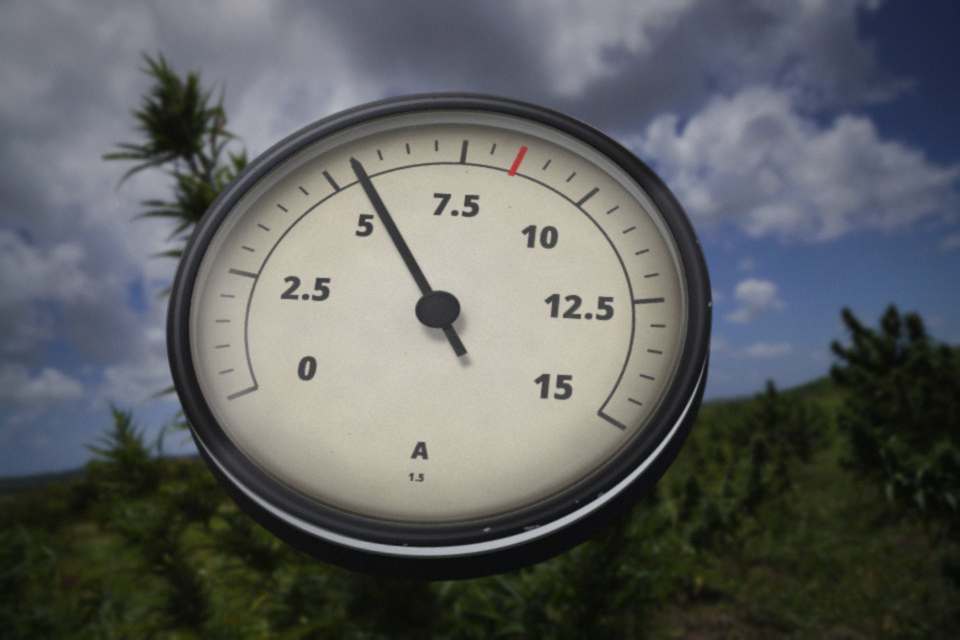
5.5 A
